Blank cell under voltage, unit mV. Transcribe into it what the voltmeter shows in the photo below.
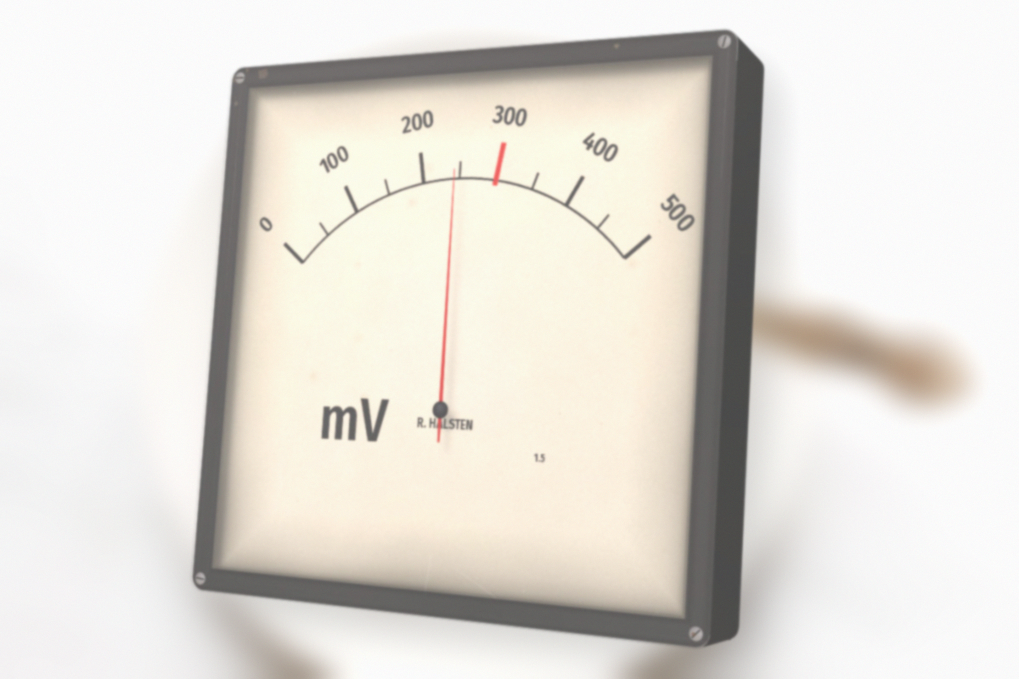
250 mV
